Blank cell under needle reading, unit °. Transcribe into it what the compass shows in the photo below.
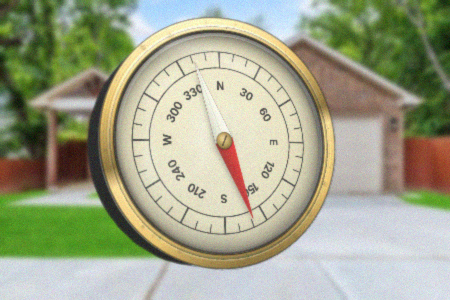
160 °
